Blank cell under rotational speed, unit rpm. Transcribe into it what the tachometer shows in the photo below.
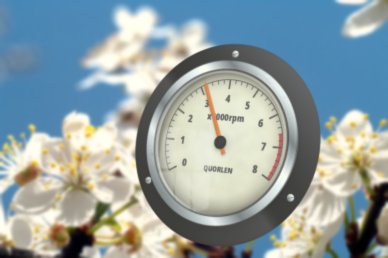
3200 rpm
